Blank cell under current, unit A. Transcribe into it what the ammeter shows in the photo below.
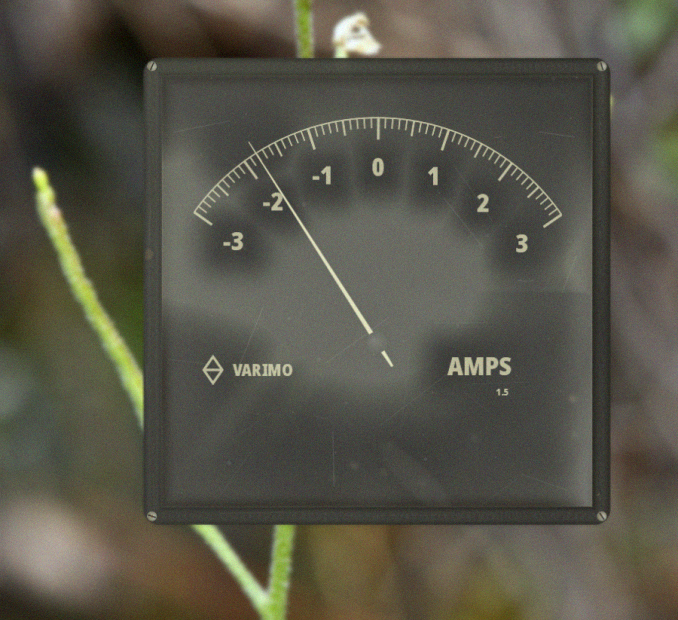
-1.8 A
